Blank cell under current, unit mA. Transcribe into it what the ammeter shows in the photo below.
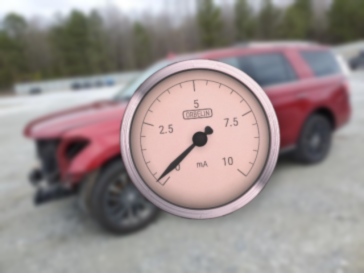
0.25 mA
